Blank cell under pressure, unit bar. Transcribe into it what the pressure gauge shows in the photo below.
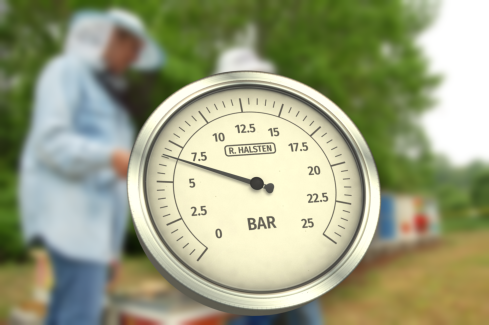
6.5 bar
